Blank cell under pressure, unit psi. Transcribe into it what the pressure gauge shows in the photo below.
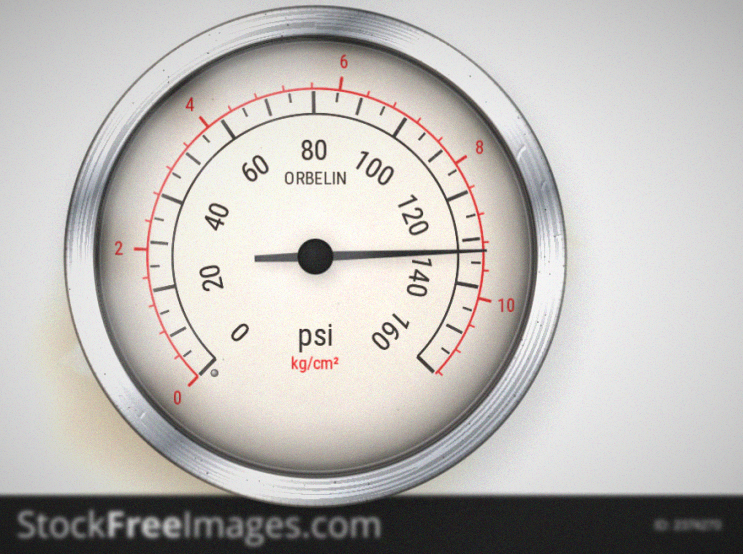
132.5 psi
